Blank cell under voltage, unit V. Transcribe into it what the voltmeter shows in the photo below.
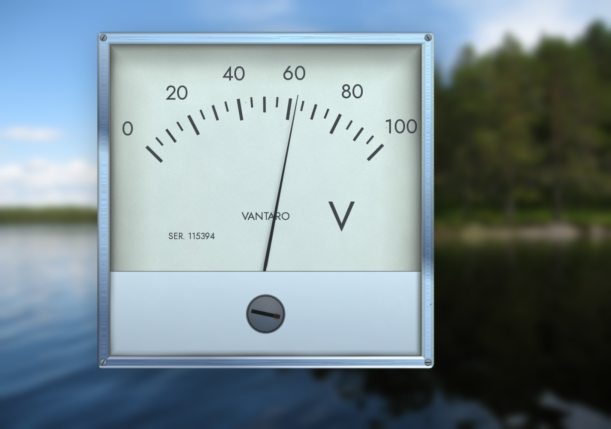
62.5 V
